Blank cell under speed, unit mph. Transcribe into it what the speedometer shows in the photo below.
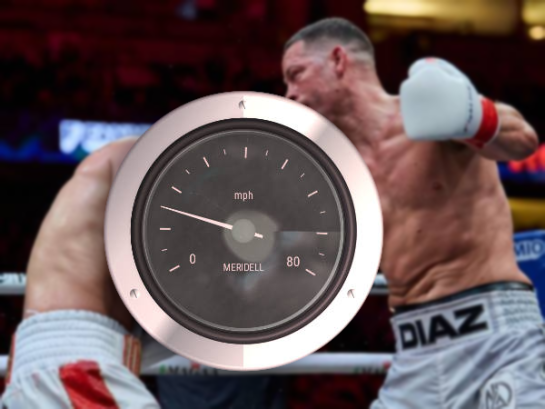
15 mph
